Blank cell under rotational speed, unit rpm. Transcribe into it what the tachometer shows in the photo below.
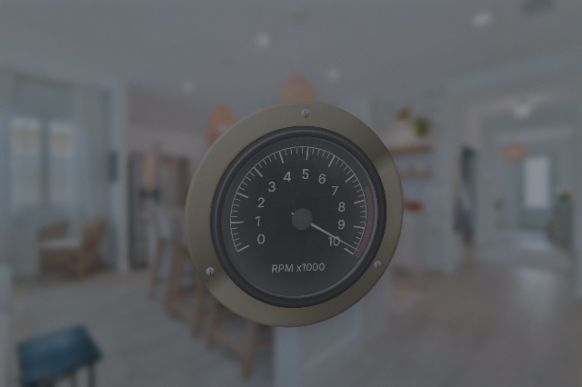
9800 rpm
